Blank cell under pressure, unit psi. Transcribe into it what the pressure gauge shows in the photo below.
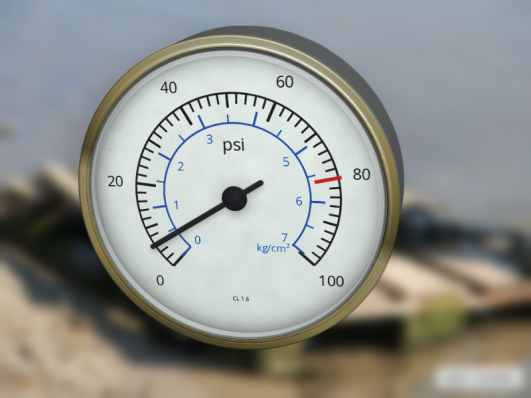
6 psi
